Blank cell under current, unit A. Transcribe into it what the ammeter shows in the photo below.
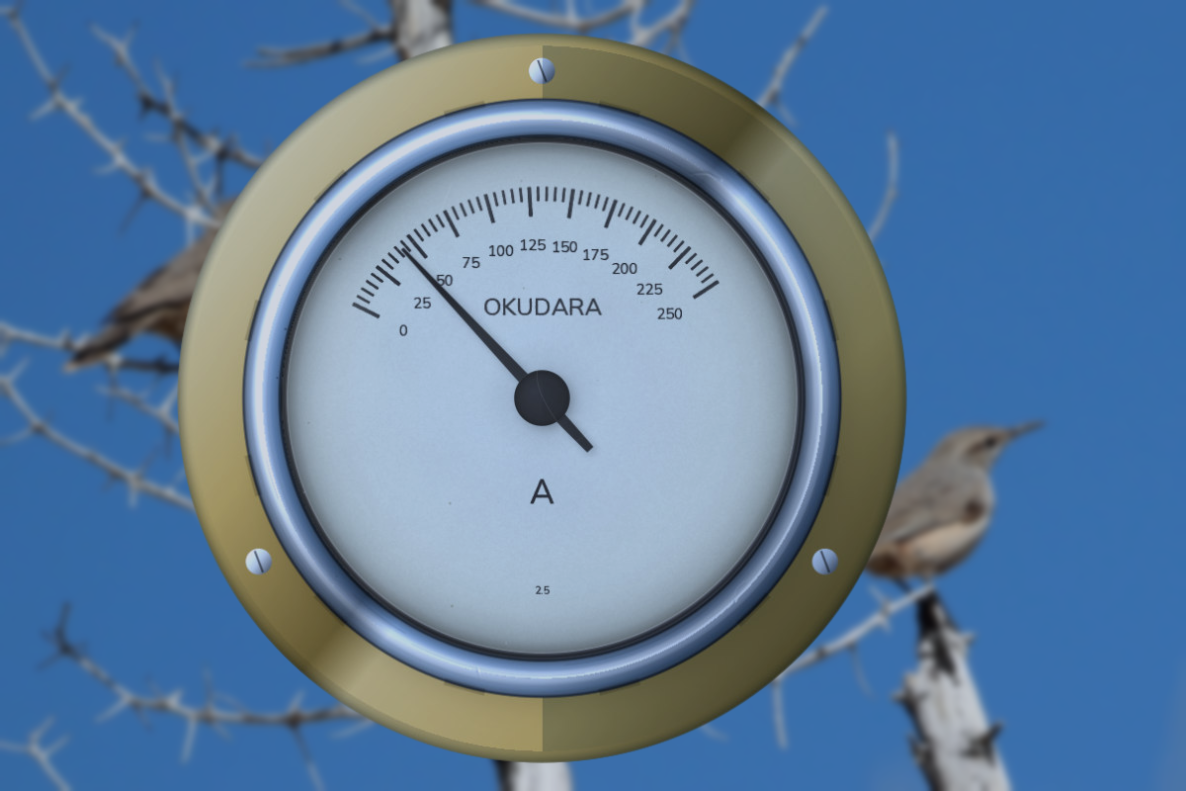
42.5 A
